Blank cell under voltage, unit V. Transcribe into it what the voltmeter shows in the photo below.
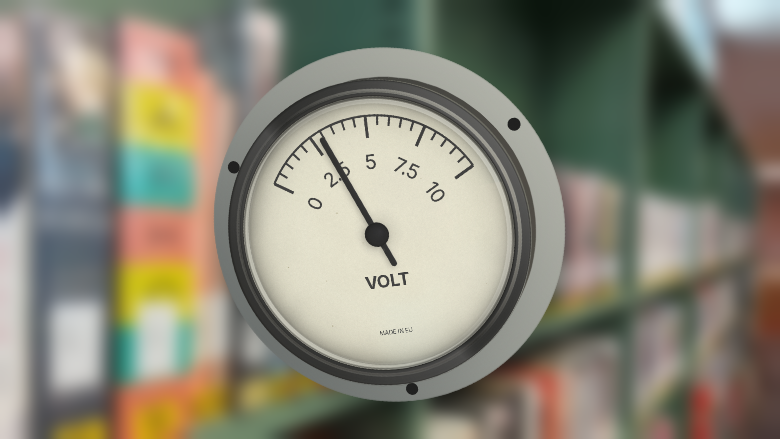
3 V
